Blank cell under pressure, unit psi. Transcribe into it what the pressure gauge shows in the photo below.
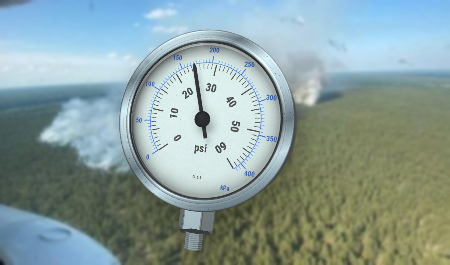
25 psi
